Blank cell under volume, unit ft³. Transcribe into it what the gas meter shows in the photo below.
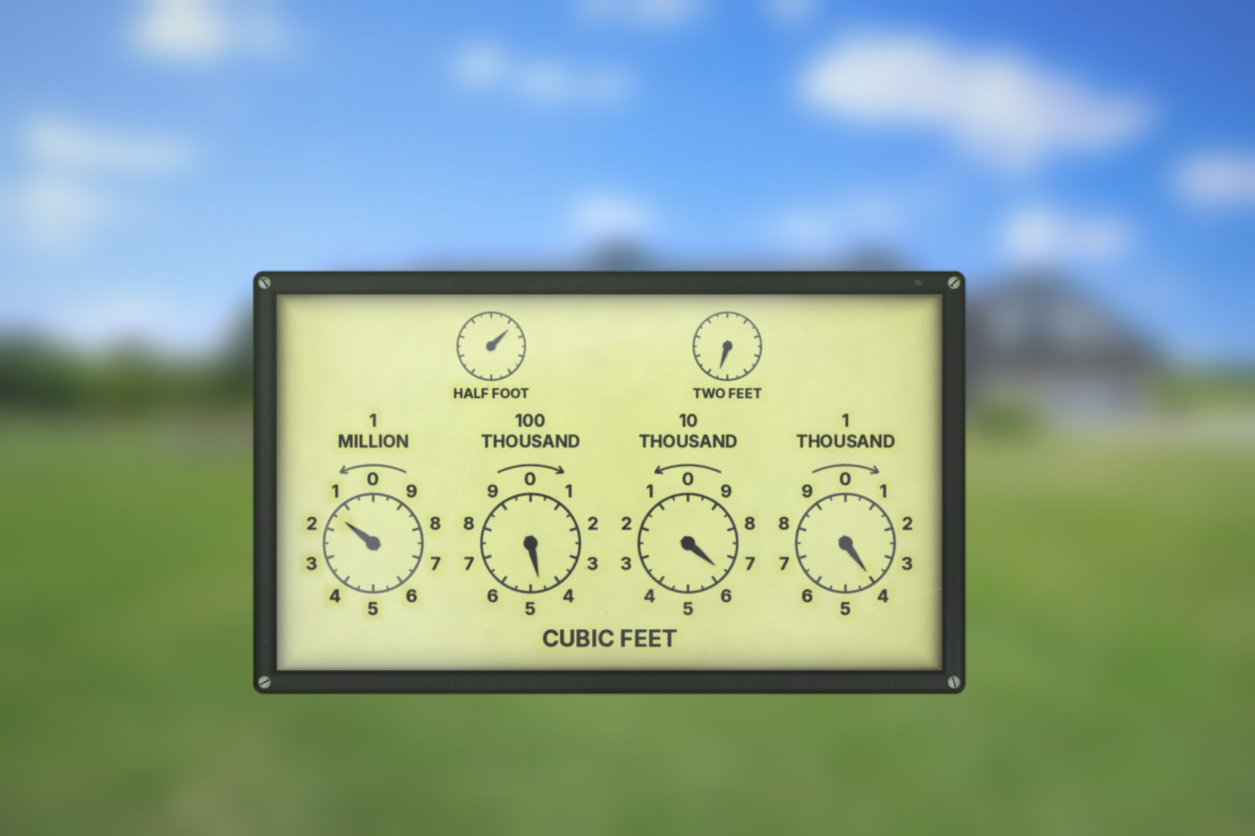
146400 ft³
